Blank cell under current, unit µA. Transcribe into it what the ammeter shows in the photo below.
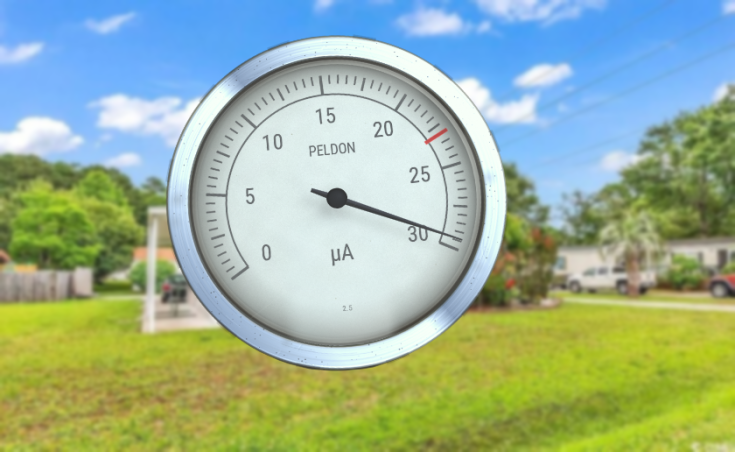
29.5 µA
